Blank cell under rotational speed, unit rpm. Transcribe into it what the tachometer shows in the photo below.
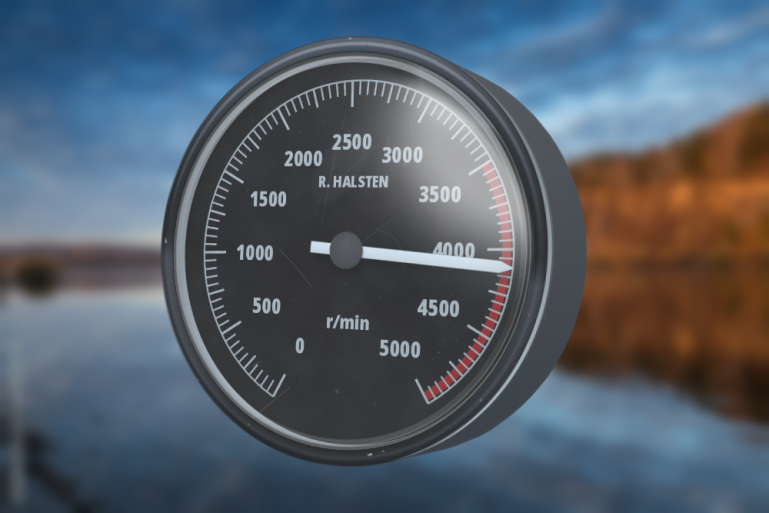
4100 rpm
